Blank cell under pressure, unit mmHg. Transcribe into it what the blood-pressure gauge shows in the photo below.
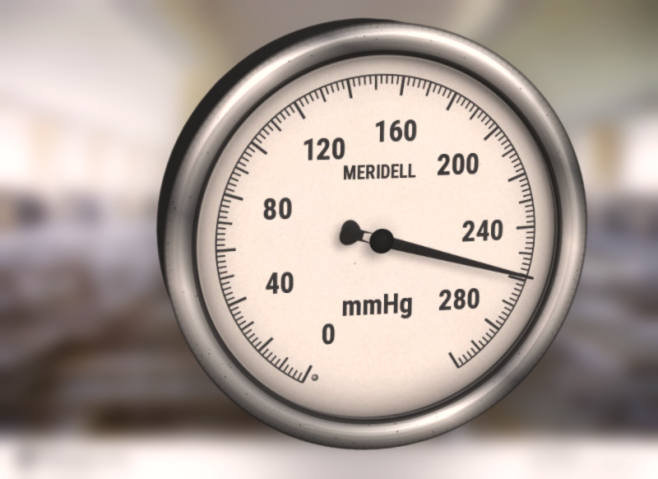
258 mmHg
